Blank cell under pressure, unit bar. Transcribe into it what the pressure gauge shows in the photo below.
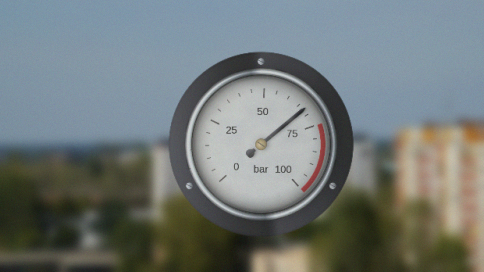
67.5 bar
